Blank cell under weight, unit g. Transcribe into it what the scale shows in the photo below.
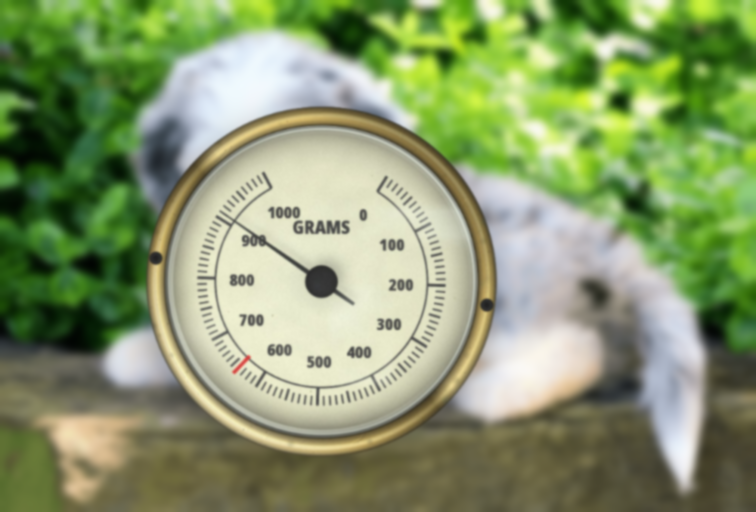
910 g
